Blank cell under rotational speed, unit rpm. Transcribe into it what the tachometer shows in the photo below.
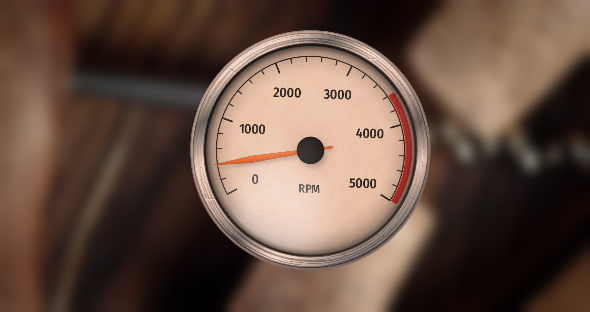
400 rpm
